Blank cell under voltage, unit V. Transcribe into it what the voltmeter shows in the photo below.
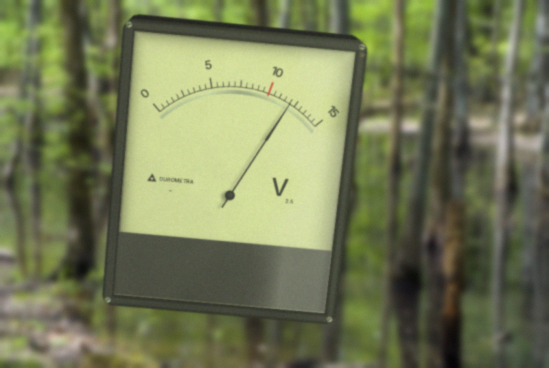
12 V
